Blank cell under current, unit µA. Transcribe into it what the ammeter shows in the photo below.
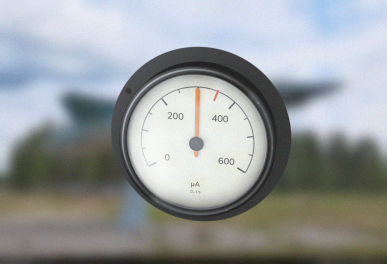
300 µA
